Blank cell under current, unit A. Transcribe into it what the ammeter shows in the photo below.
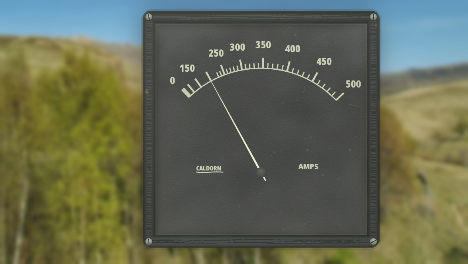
200 A
